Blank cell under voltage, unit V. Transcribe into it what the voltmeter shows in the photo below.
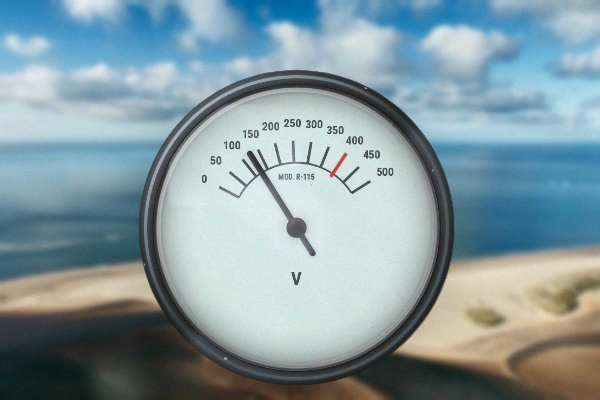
125 V
